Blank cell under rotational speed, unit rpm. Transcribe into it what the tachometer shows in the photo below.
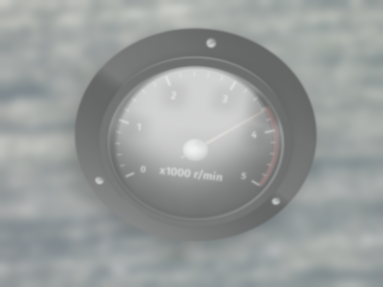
3600 rpm
